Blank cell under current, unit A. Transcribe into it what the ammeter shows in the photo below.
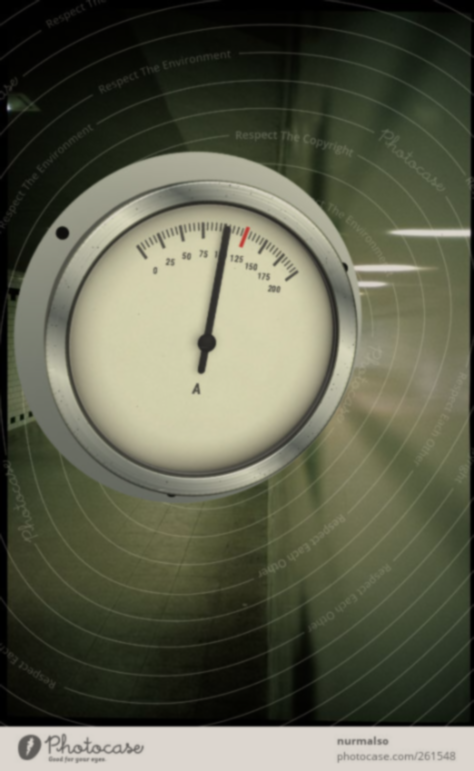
100 A
